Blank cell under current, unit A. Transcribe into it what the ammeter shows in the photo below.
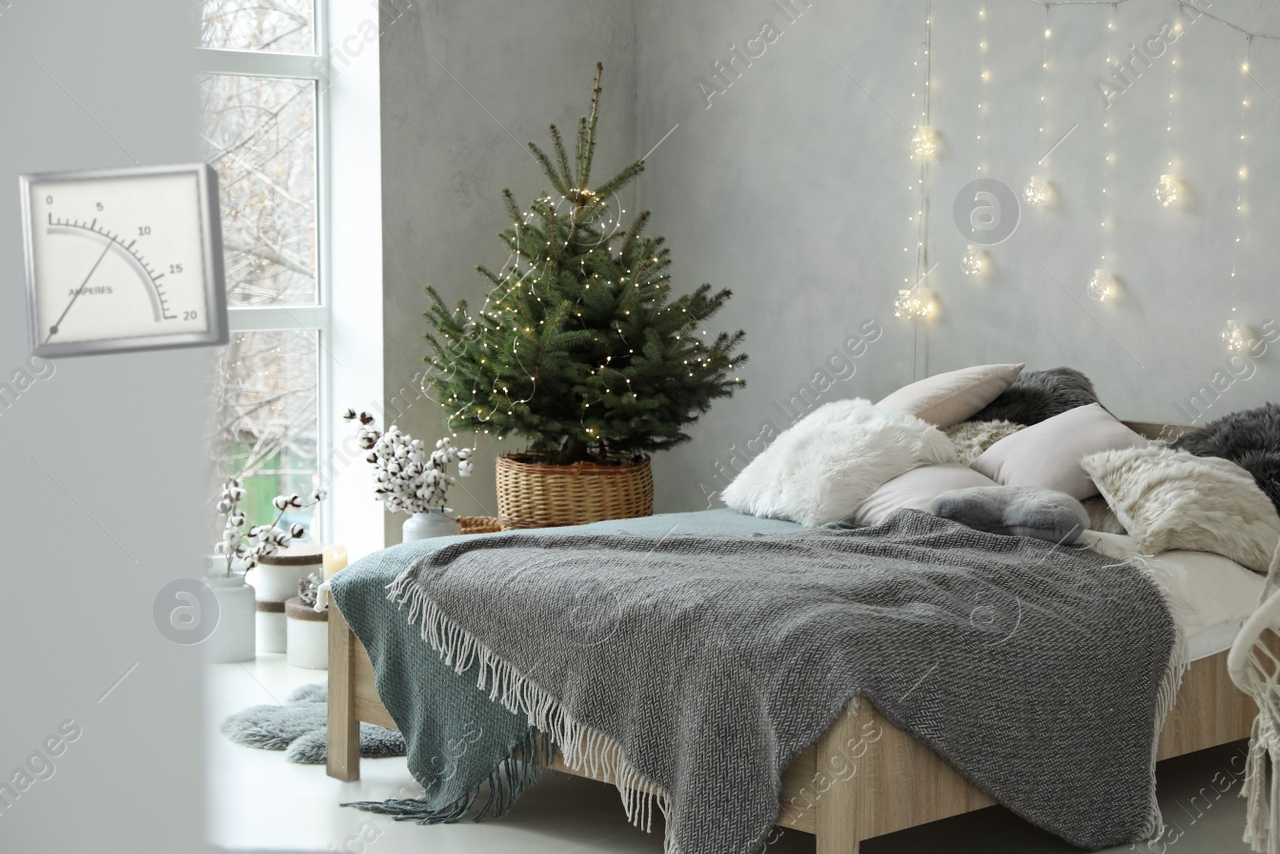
8 A
